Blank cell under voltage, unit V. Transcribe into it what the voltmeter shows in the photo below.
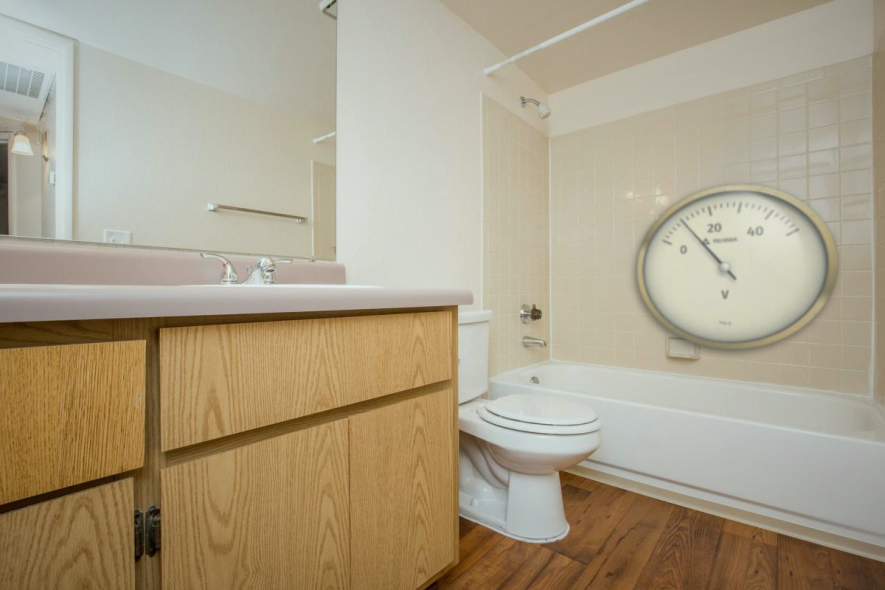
10 V
